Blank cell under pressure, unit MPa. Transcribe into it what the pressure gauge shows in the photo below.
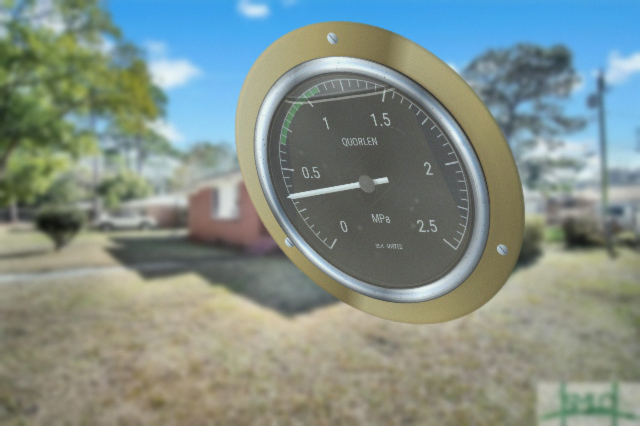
0.35 MPa
